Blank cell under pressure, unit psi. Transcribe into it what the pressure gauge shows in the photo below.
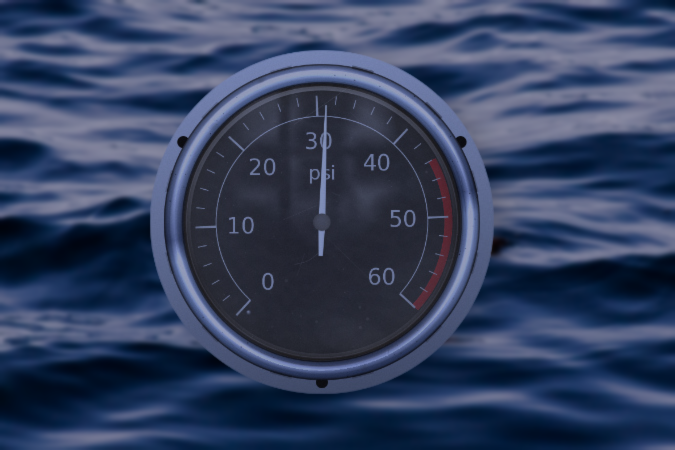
31 psi
